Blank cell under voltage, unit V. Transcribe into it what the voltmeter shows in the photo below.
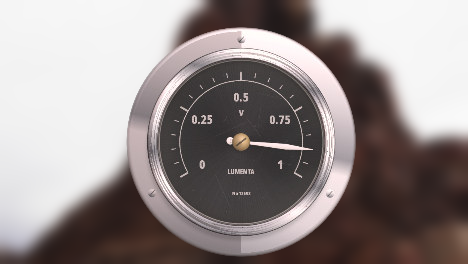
0.9 V
